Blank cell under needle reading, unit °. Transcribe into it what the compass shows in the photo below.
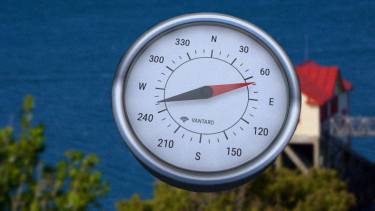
70 °
